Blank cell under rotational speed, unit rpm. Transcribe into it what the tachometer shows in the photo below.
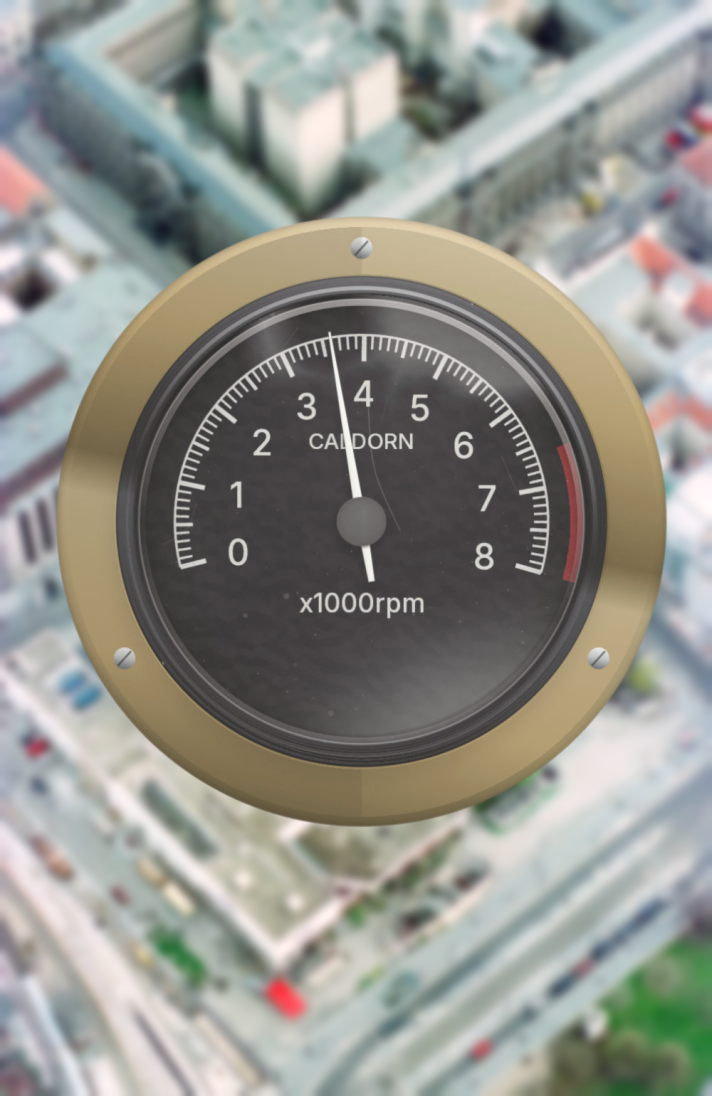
3600 rpm
